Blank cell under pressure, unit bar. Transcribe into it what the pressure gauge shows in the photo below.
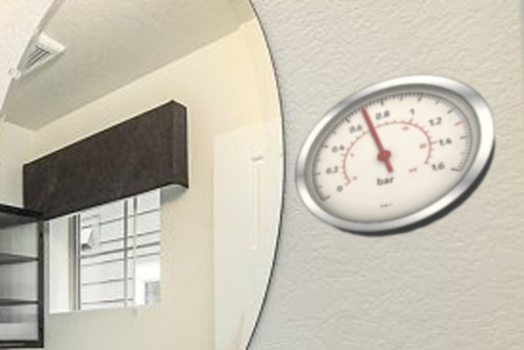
0.7 bar
